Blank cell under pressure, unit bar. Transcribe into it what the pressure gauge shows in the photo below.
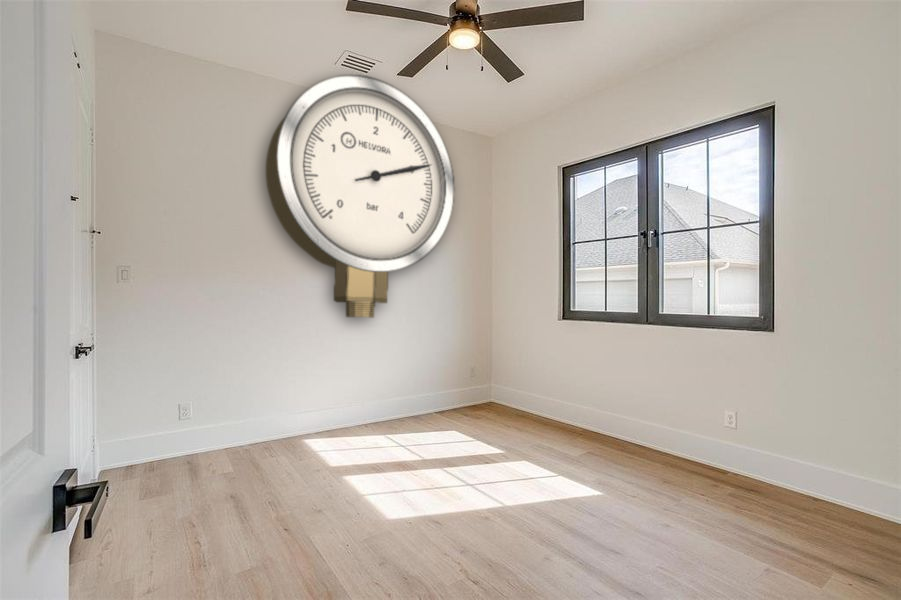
3 bar
